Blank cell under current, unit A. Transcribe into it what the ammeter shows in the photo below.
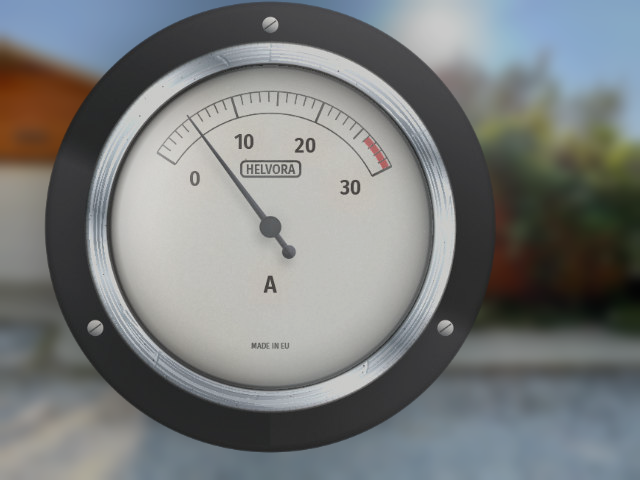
5 A
